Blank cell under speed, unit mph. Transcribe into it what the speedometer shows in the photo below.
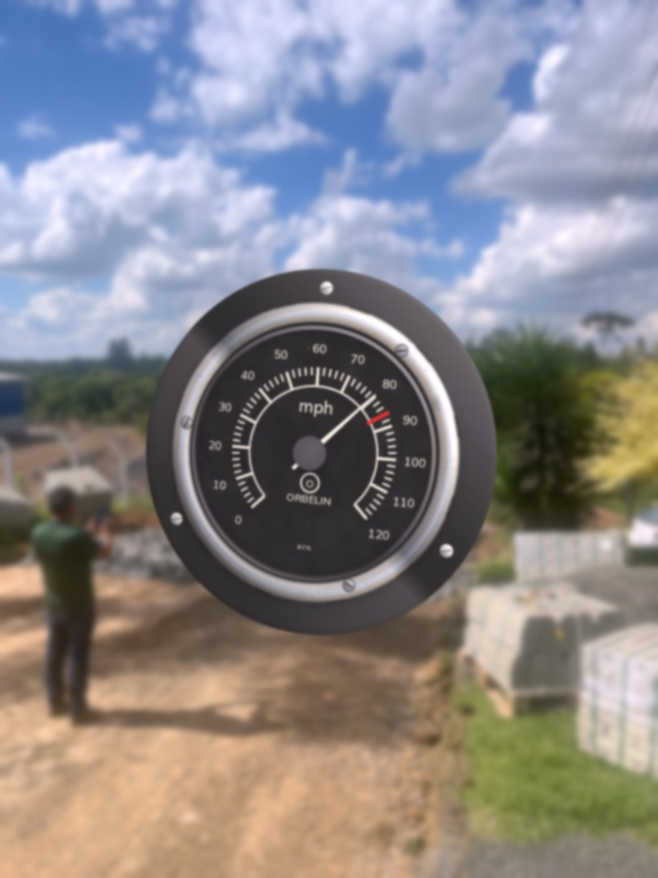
80 mph
